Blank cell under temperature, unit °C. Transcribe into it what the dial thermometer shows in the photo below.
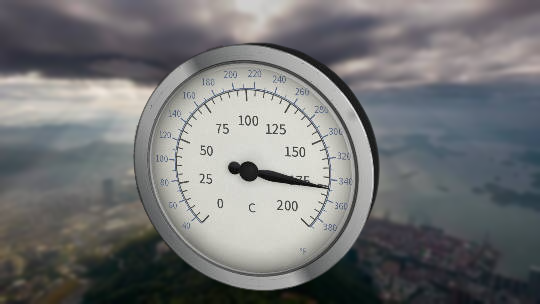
175 °C
